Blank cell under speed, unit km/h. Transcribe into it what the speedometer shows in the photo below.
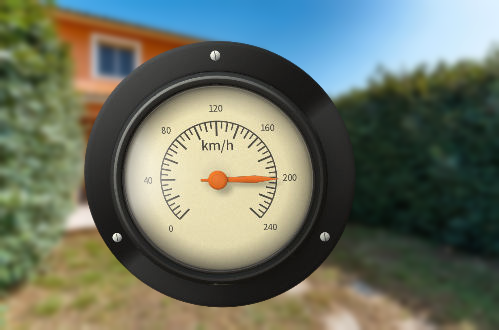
200 km/h
